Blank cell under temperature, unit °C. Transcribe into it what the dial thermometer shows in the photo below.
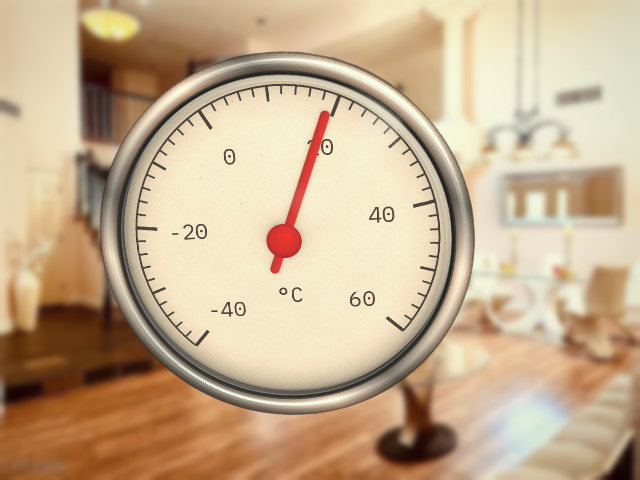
19 °C
